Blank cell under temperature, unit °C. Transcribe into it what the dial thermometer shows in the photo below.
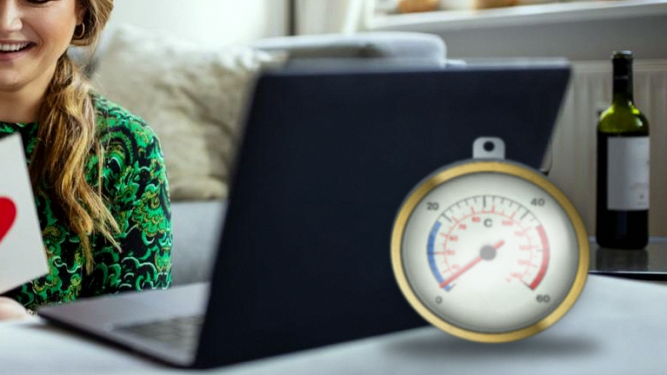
2 °C
